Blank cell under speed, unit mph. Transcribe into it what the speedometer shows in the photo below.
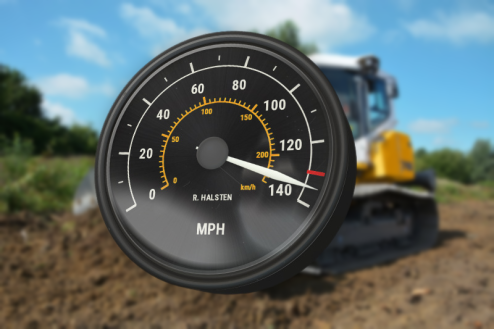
135 mph
